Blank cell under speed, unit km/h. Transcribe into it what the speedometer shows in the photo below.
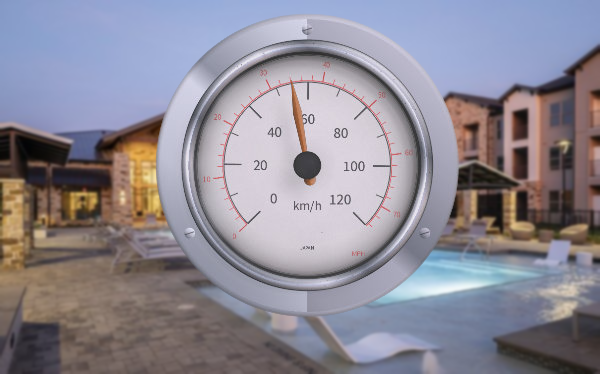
55 km/h
